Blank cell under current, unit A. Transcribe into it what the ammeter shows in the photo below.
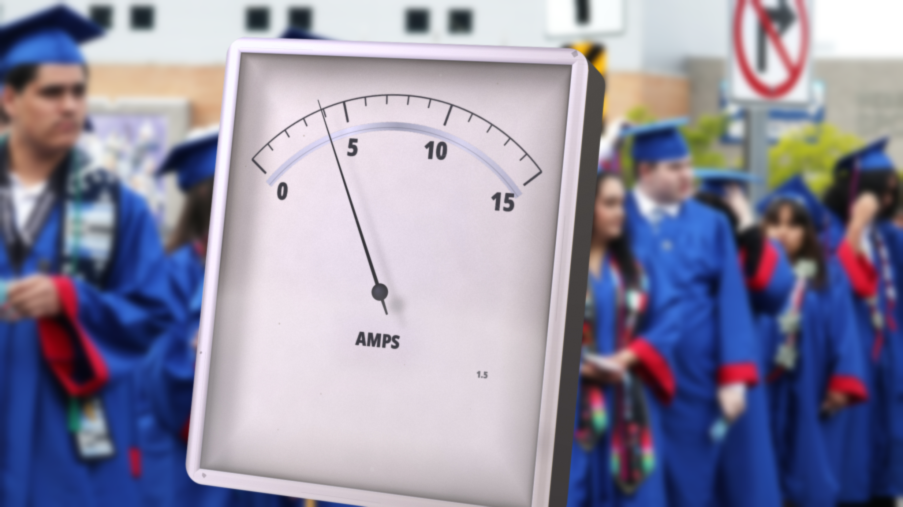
4 A
